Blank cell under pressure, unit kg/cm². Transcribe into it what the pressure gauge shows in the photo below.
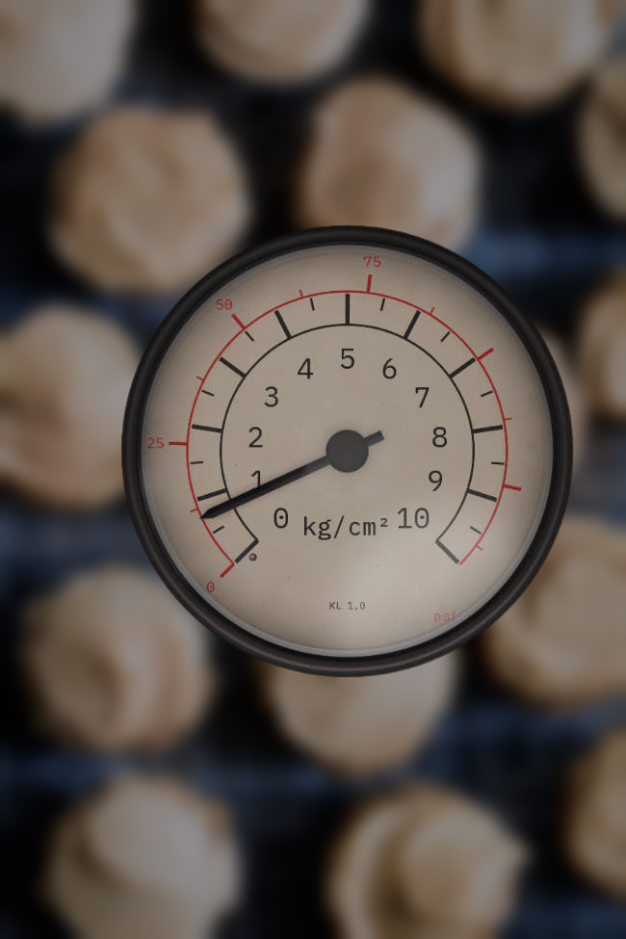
0.75 kg/cm²
